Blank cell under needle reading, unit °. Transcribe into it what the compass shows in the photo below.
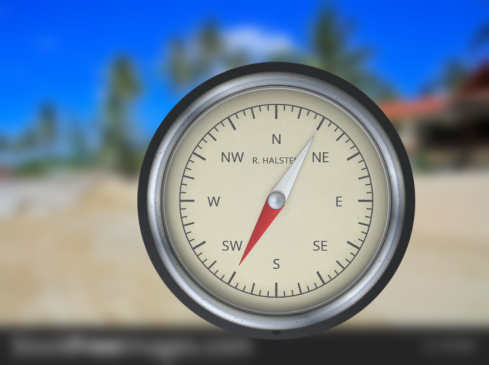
210 °
